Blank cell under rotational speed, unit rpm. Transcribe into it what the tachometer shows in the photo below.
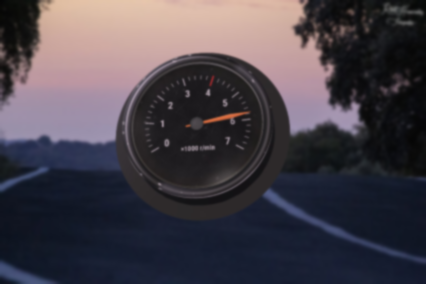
5800 rpm
